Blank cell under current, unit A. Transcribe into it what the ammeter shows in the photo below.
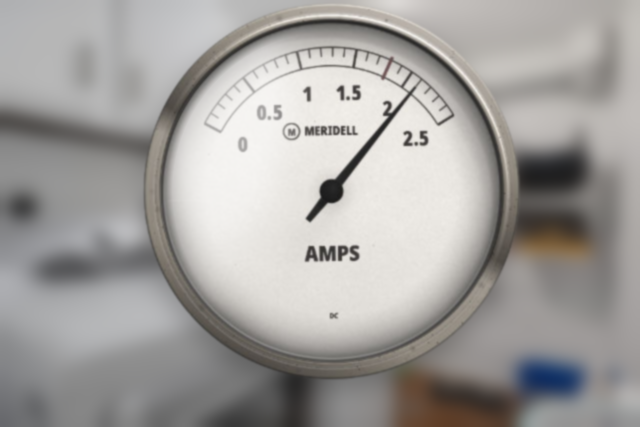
2.1 A
